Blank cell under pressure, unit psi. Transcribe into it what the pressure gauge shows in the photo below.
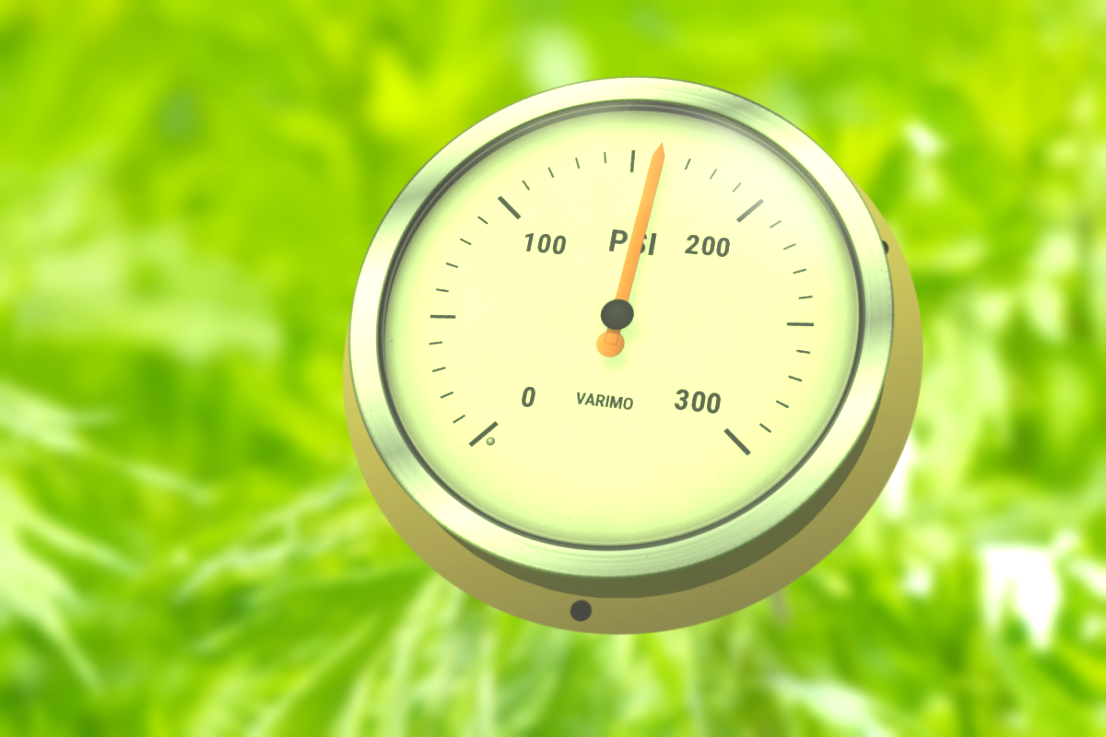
160 psi
